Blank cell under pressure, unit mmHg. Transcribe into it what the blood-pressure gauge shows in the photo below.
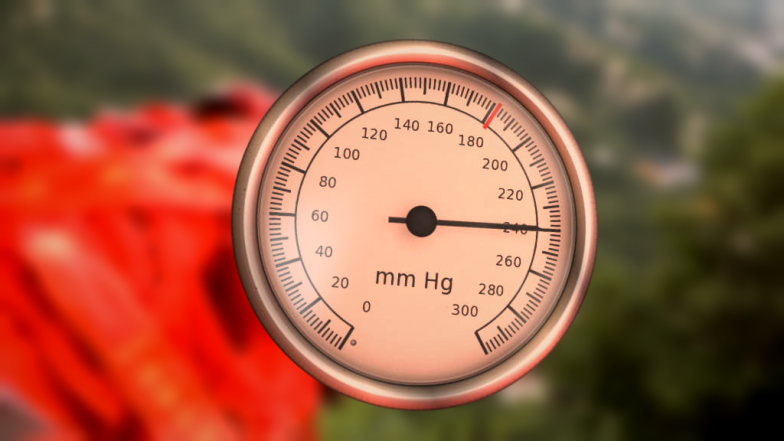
240 mmHg
